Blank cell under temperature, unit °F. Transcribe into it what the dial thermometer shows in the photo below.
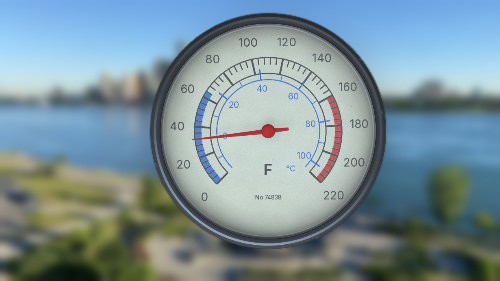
32 °F
